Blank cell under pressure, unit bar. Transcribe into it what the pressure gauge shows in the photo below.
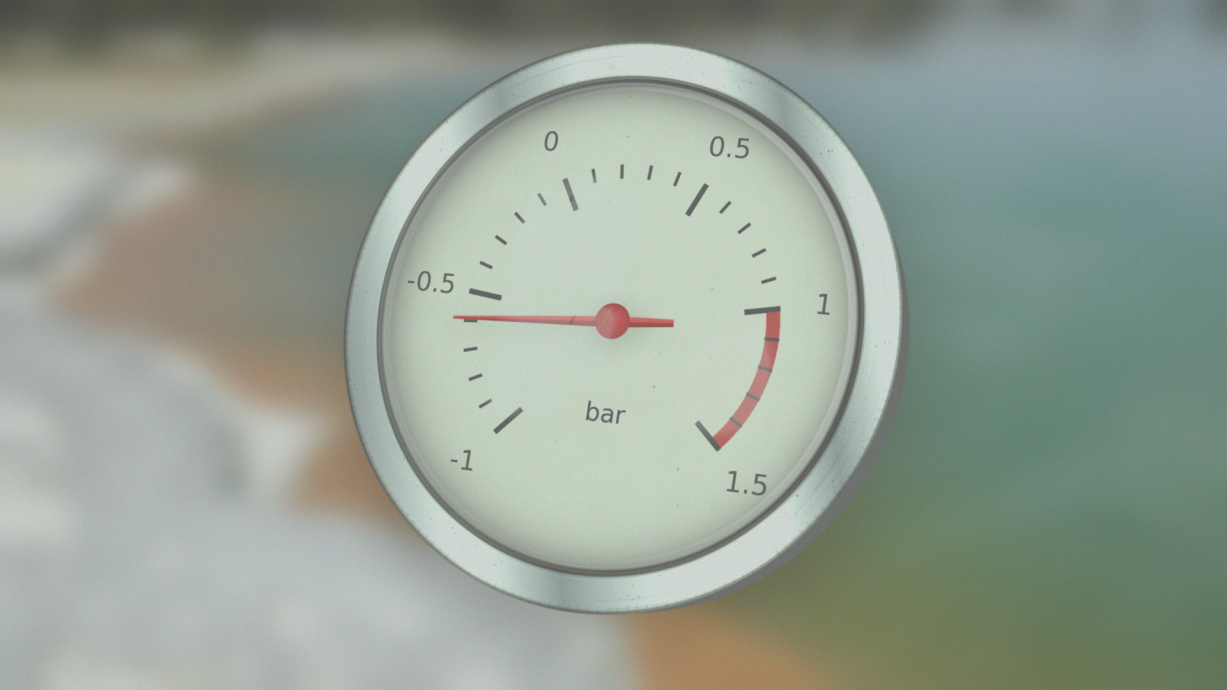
-0.6 bar
